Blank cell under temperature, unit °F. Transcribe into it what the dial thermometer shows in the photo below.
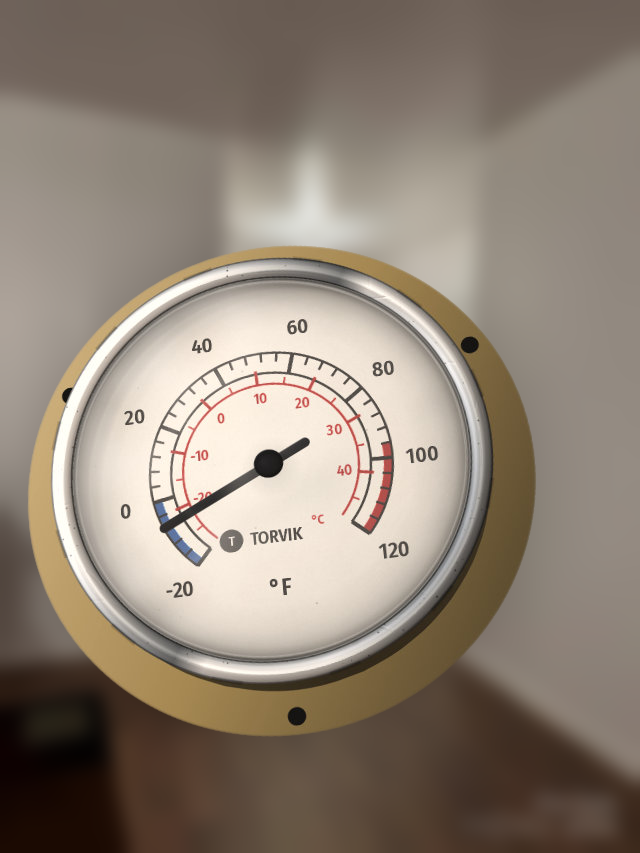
-8 °F
